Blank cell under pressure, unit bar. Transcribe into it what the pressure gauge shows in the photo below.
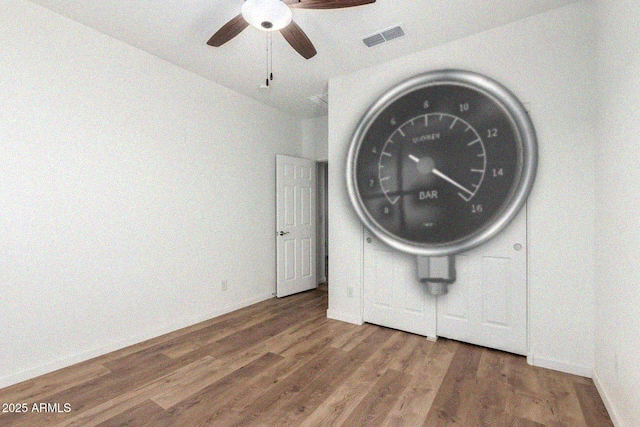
15.5 bar
